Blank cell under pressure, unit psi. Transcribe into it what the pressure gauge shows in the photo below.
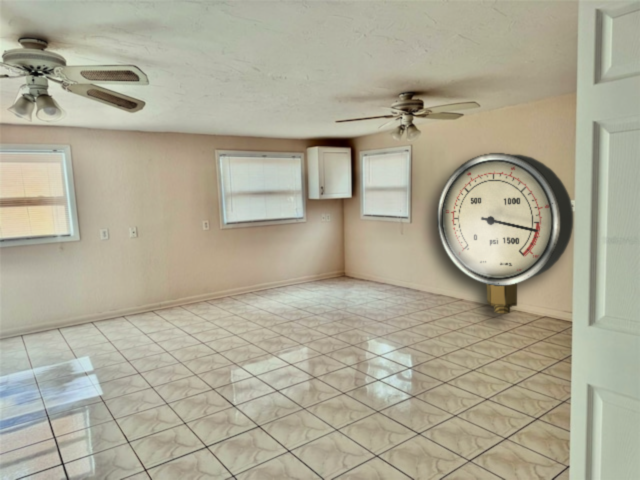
1300 psi
